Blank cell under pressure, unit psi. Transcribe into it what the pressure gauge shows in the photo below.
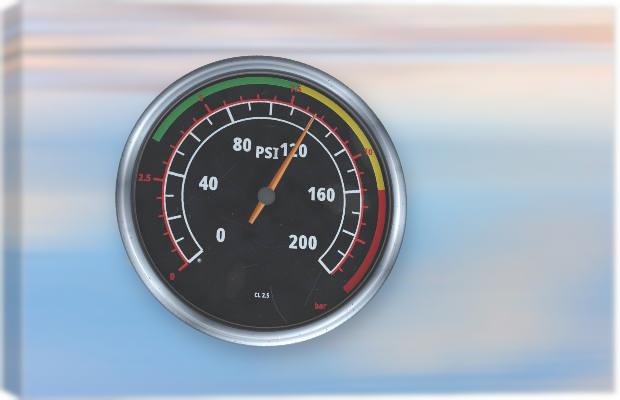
120 psi
